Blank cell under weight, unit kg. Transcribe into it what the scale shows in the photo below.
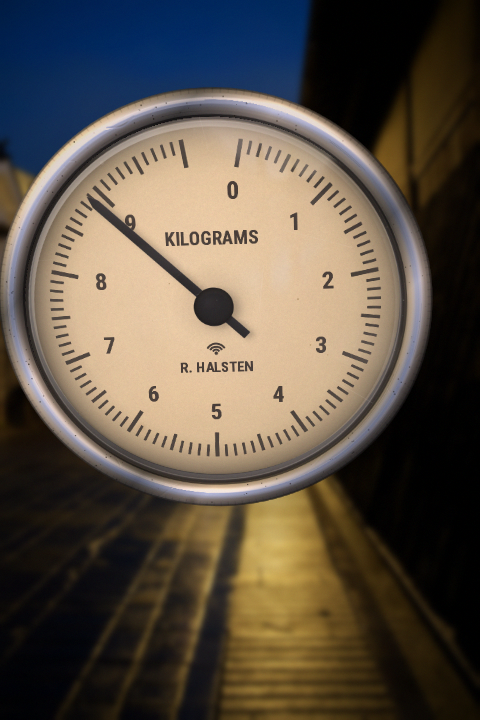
8.9 kg
